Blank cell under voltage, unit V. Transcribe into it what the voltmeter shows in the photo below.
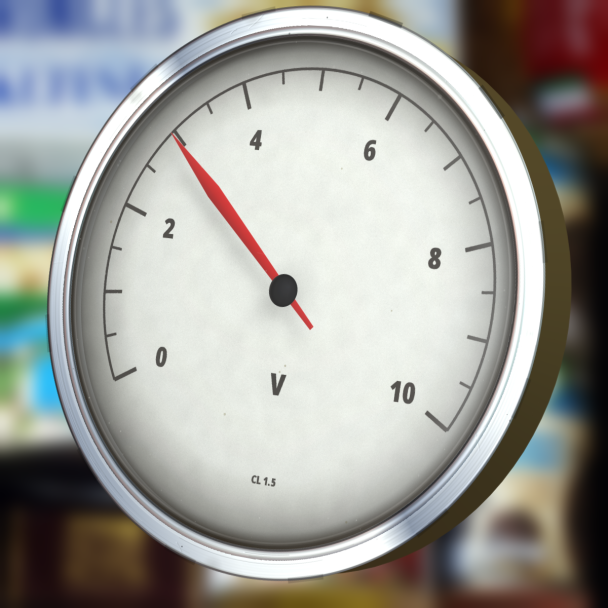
3 V
